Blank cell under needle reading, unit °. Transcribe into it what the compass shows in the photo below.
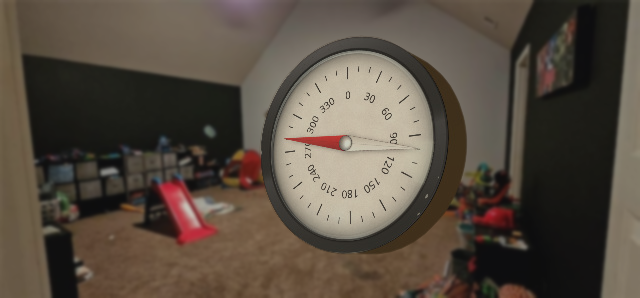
280 °
